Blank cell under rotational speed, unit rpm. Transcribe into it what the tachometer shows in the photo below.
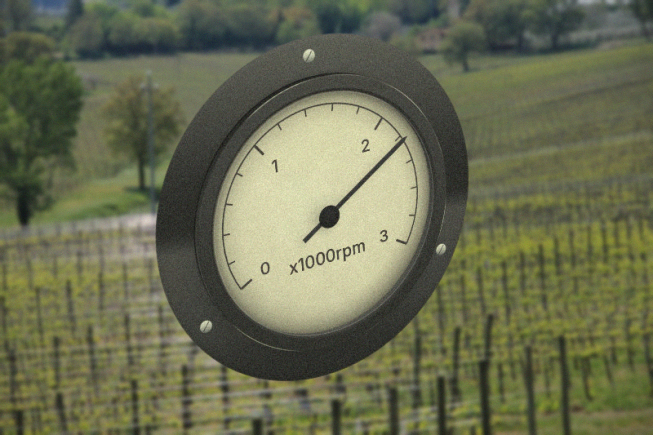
2200 rpm
